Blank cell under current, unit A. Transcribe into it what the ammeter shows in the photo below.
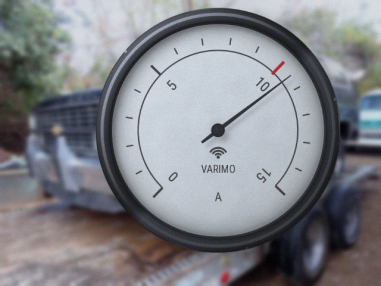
10.5 A
